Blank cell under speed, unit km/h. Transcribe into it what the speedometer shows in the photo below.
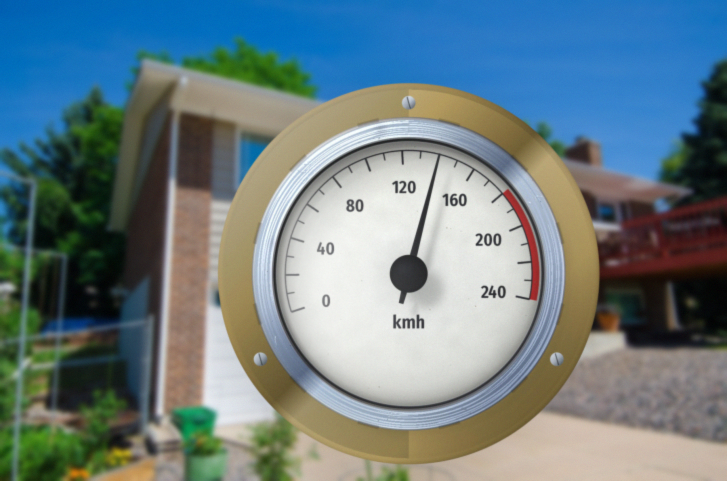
140 km/h
